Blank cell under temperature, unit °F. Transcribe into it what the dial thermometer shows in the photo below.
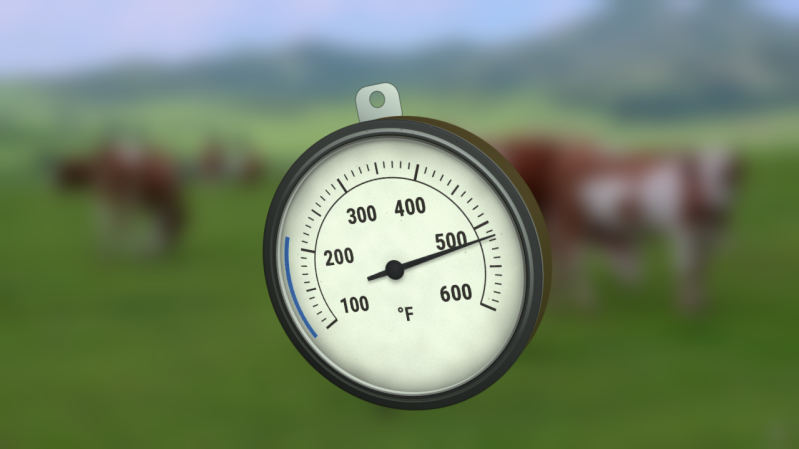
515 °F
